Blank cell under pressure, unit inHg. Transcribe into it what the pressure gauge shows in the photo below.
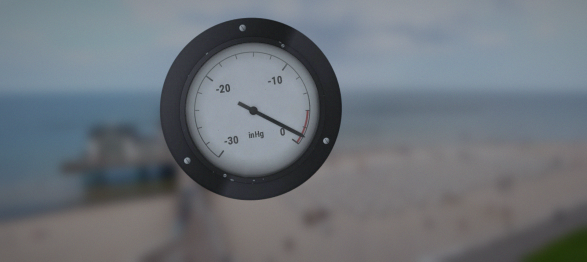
-1 inHg
